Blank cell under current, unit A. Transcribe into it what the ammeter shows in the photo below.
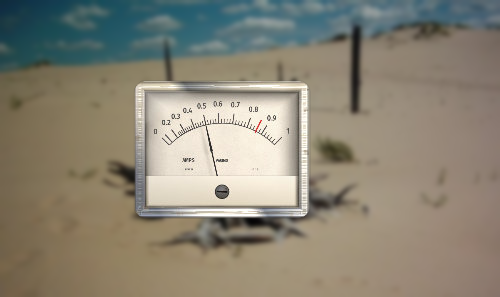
0.5 A
